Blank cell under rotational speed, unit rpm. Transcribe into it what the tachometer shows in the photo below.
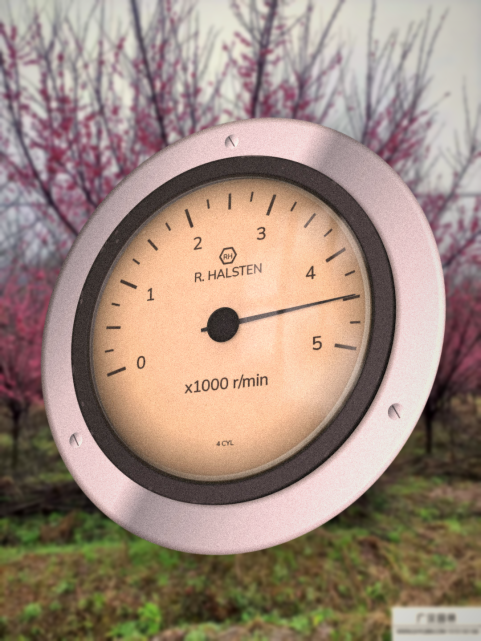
4500 rpm
